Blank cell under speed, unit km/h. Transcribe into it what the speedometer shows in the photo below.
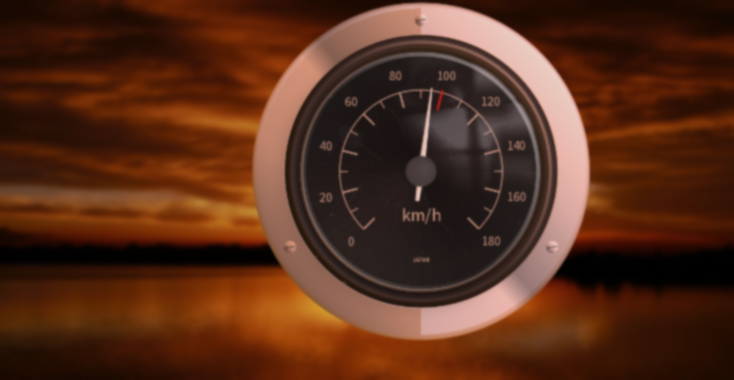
95 km/h
